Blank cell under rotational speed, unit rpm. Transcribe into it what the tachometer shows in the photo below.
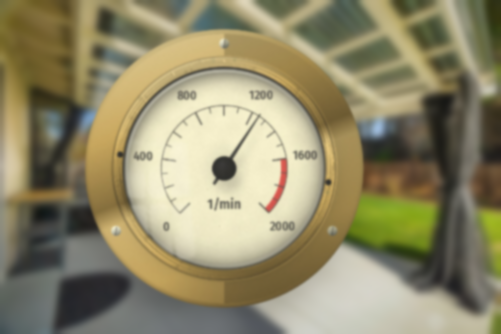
1250 rpm
